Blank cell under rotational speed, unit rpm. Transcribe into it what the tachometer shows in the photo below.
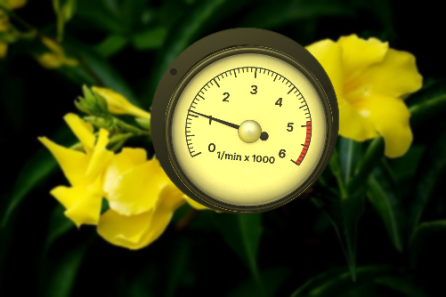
1100 rpm
